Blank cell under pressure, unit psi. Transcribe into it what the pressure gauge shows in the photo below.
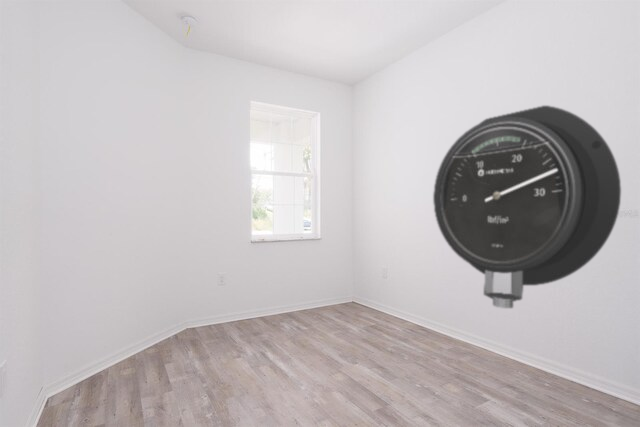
27 psi
